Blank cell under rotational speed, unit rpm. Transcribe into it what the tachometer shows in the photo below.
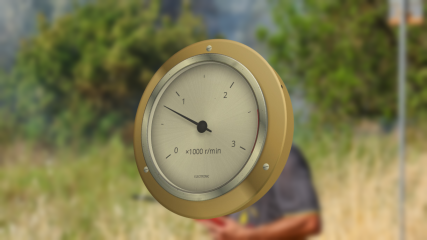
750 rpm
